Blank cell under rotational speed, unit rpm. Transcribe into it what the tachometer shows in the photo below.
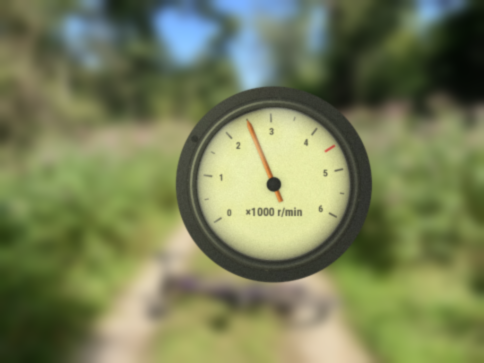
2500 rpm
